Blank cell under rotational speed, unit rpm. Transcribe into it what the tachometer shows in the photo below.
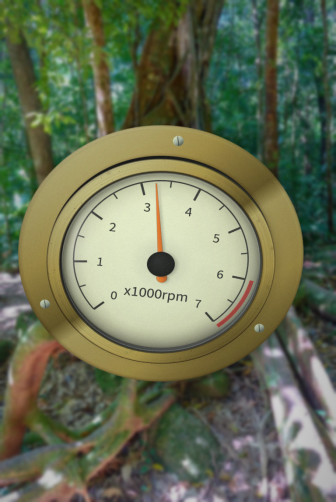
3250 rpm
